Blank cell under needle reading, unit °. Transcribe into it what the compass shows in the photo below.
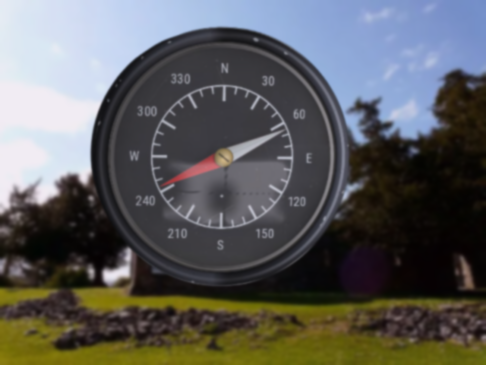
245 °
